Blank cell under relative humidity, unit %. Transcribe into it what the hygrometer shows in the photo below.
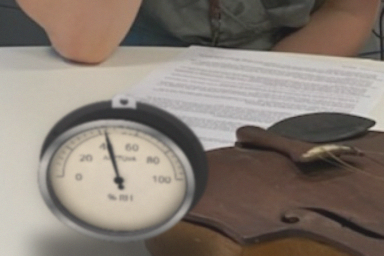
44 %
